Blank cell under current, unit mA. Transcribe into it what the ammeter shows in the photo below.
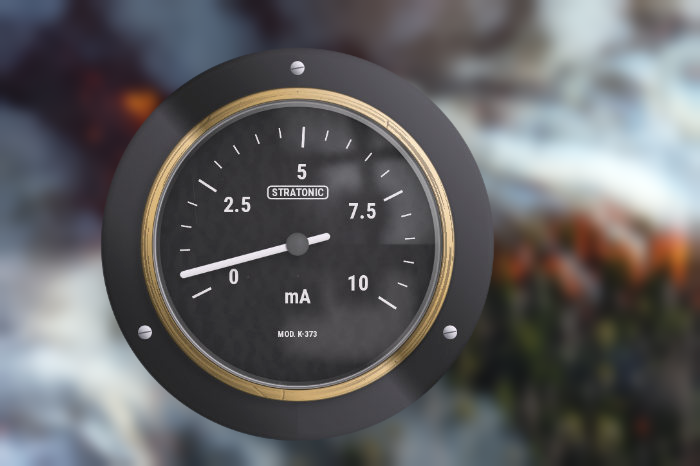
0.5 mA
